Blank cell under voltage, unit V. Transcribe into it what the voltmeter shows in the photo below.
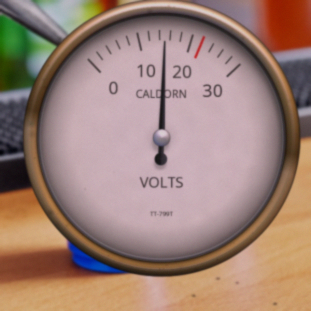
15 V
